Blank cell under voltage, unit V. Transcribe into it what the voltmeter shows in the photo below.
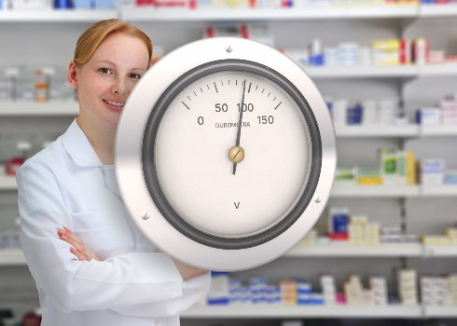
90 V
